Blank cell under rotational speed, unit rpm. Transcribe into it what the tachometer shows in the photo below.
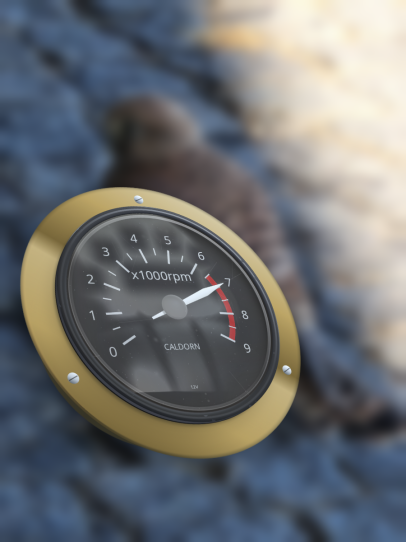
7000 rpm
